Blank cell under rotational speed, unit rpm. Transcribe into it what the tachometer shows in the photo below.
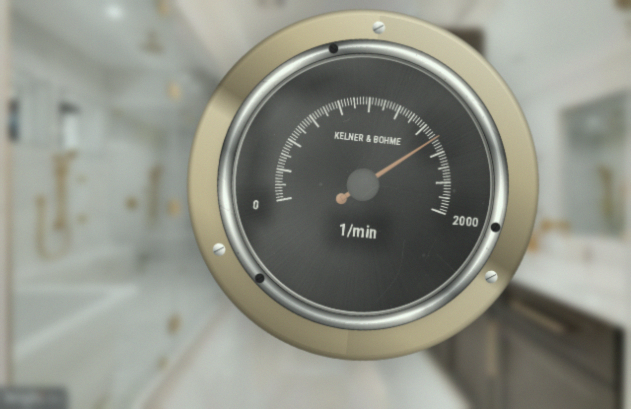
1500 rpm
